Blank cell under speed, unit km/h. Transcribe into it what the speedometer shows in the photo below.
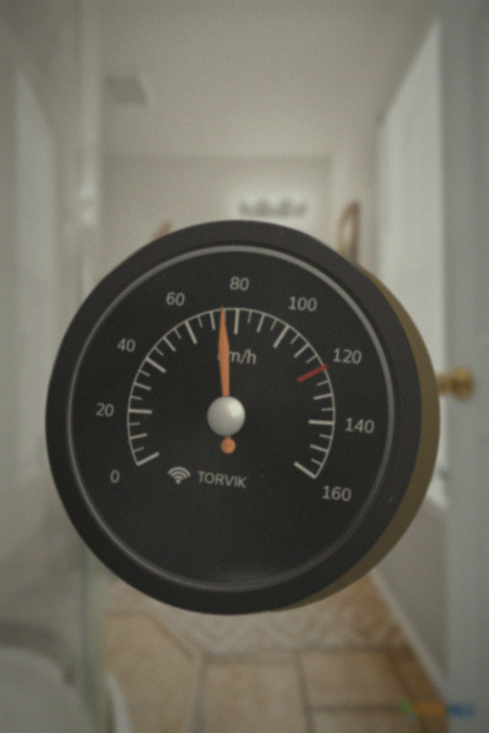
75 km/h
